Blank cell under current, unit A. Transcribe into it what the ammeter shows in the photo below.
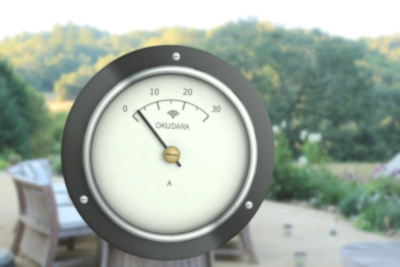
2.5 A
